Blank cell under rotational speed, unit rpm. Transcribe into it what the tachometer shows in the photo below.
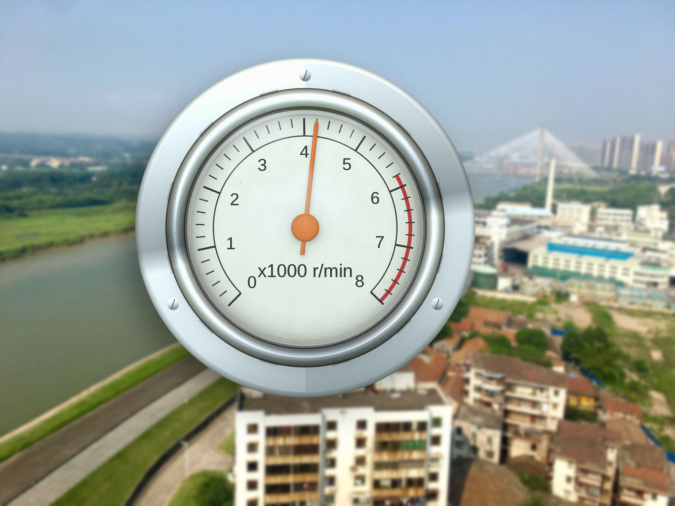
4200 rpm
